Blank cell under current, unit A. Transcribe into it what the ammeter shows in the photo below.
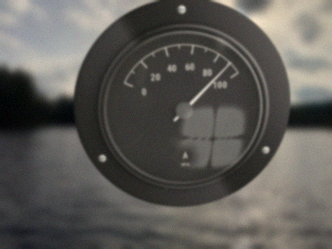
90 A
